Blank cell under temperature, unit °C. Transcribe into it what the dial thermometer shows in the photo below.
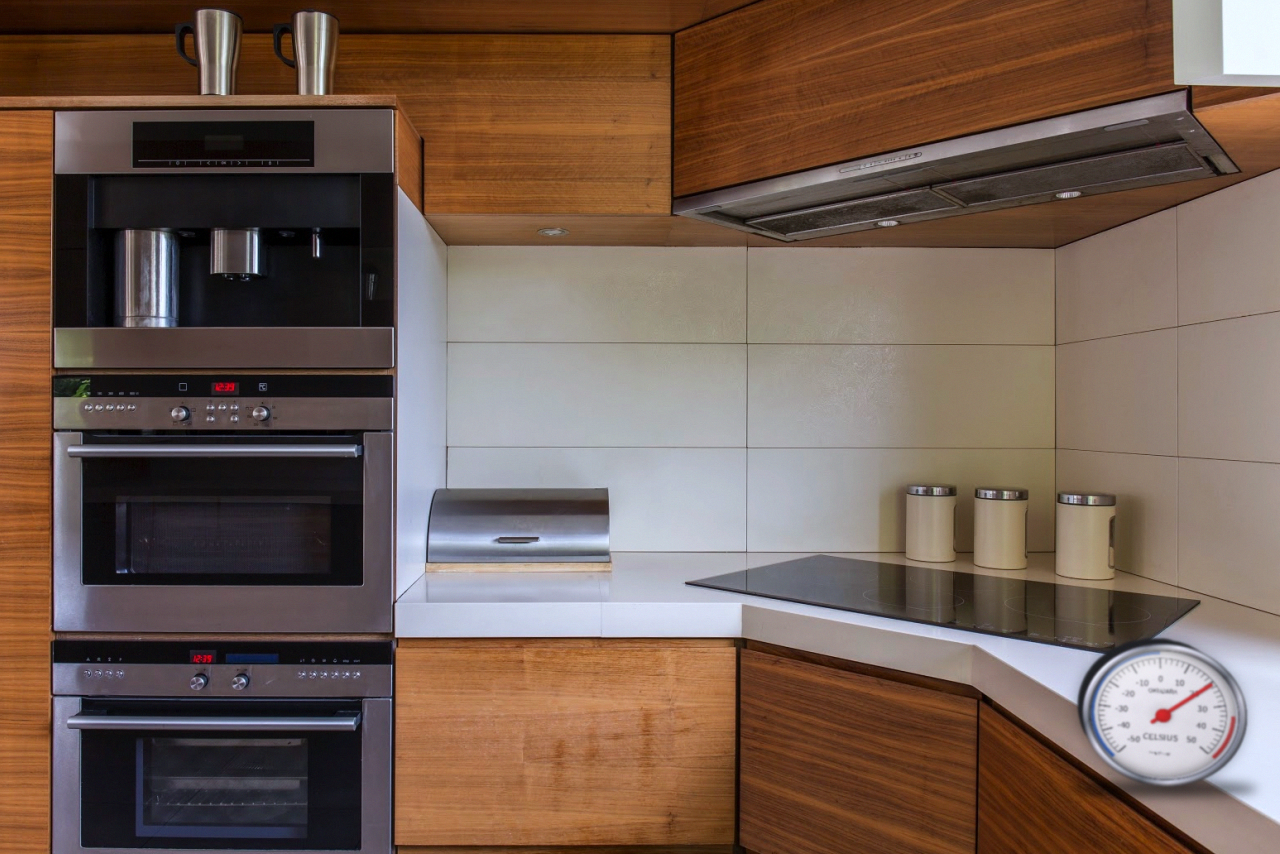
20 °C
